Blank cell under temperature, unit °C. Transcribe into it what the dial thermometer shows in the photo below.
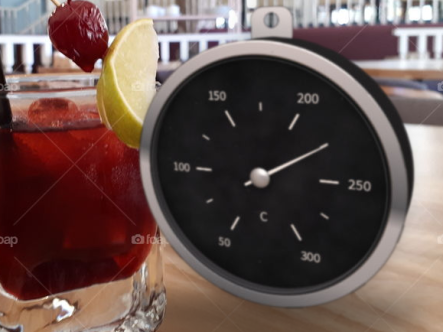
225 °C
